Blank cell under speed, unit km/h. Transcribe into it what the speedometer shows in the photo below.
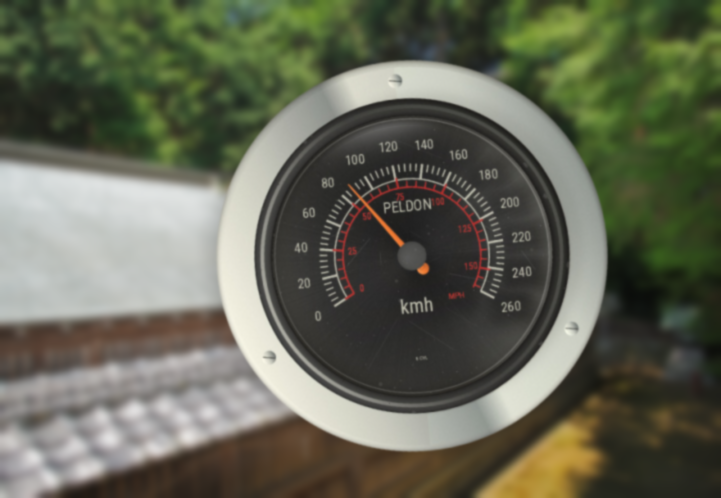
88 km/h
